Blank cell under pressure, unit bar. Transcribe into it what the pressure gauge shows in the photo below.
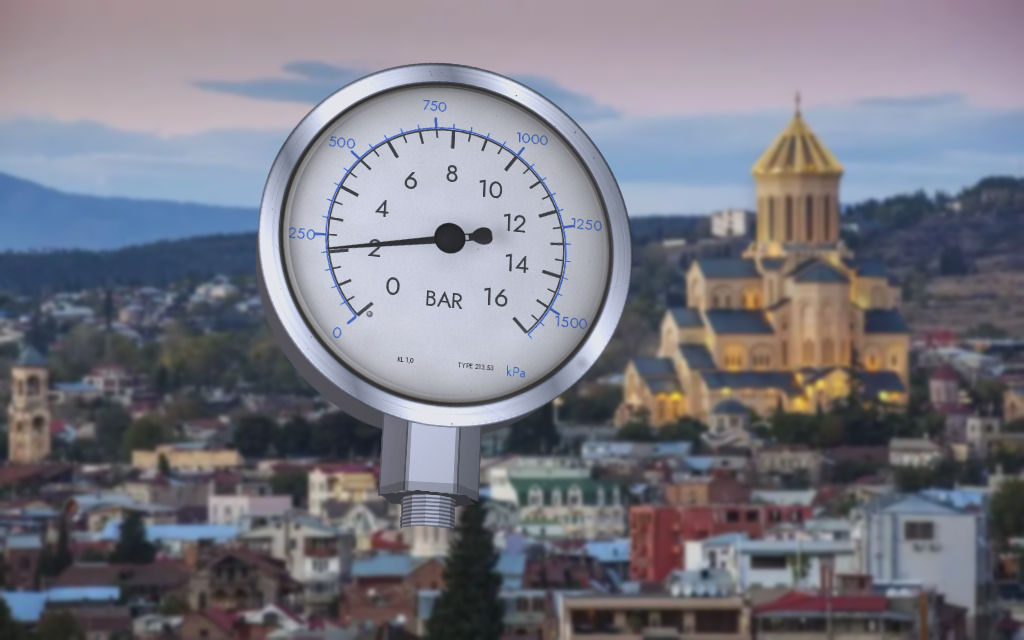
2 bar
